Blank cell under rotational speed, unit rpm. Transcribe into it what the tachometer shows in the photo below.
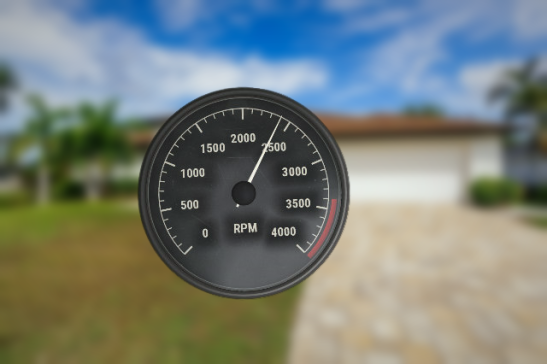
2400 rpm
